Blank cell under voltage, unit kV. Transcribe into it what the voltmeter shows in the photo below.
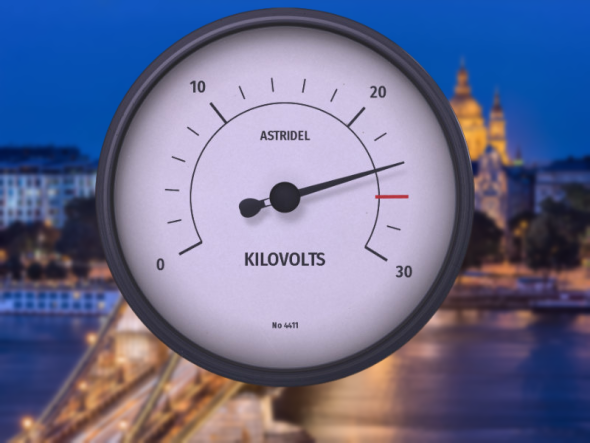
24 kV
